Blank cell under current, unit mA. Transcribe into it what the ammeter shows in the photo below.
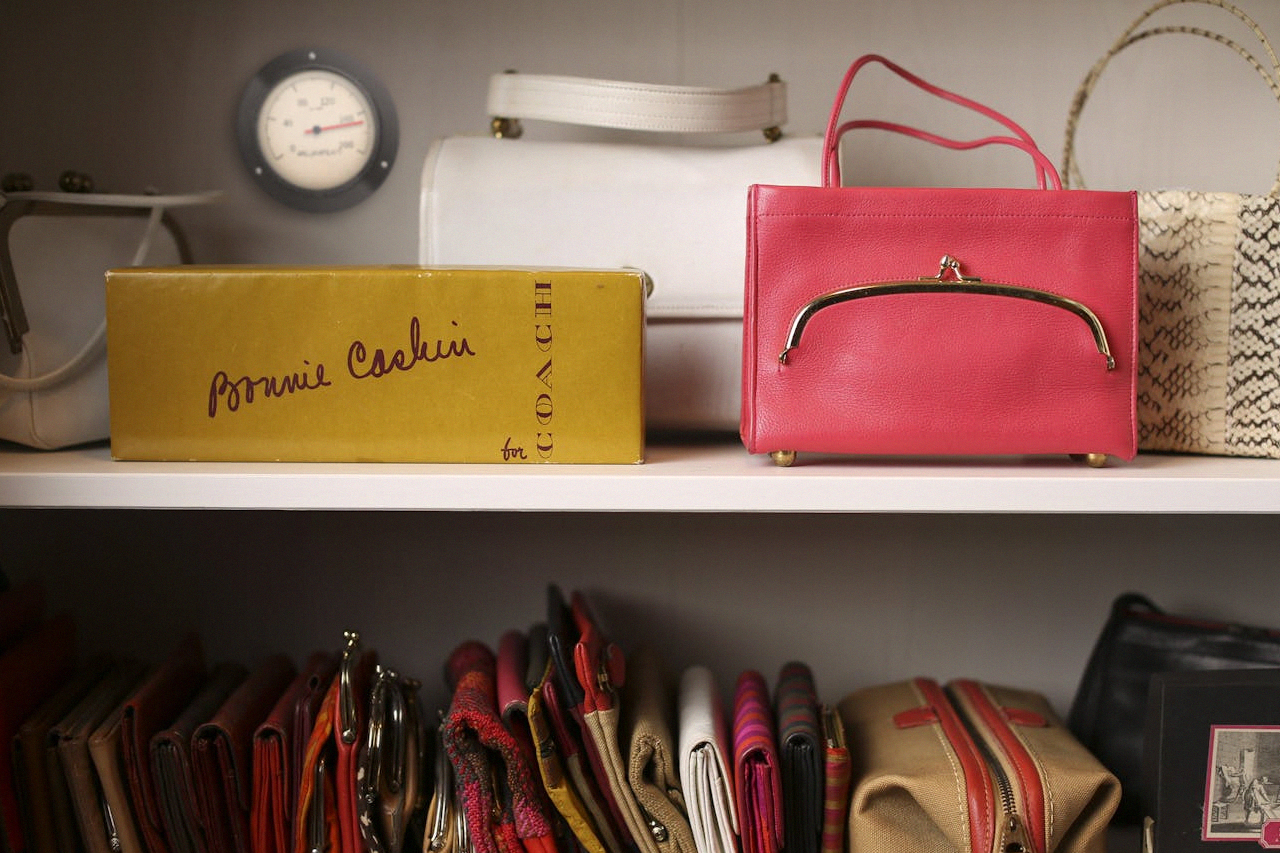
170 mA
